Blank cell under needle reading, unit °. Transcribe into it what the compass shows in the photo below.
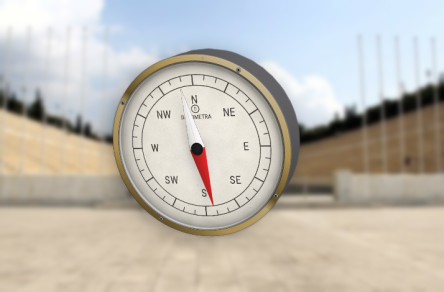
170 °
